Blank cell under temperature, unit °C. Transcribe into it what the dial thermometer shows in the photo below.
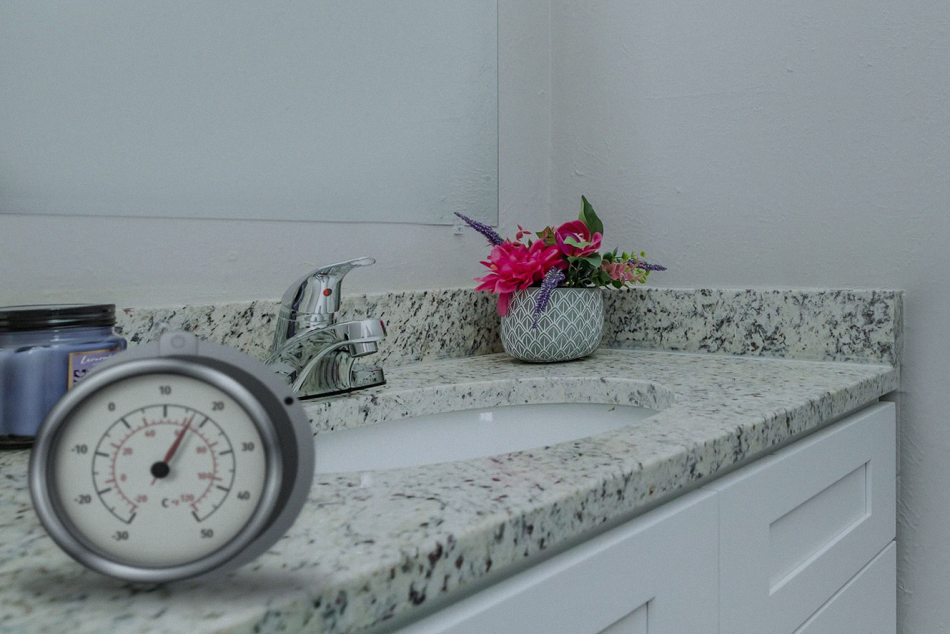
17.5 °C
